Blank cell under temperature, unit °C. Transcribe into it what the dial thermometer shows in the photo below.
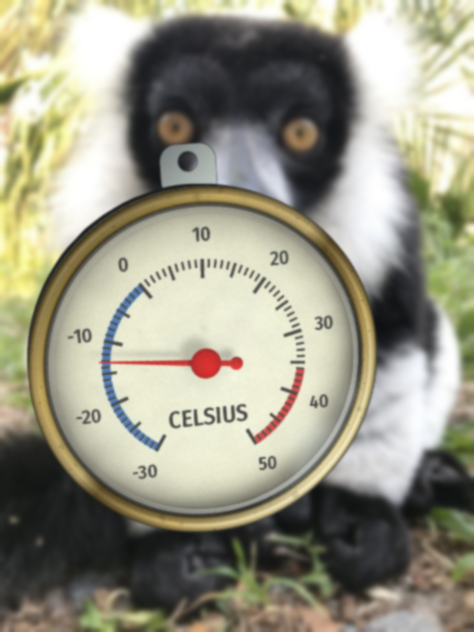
-13 °C
